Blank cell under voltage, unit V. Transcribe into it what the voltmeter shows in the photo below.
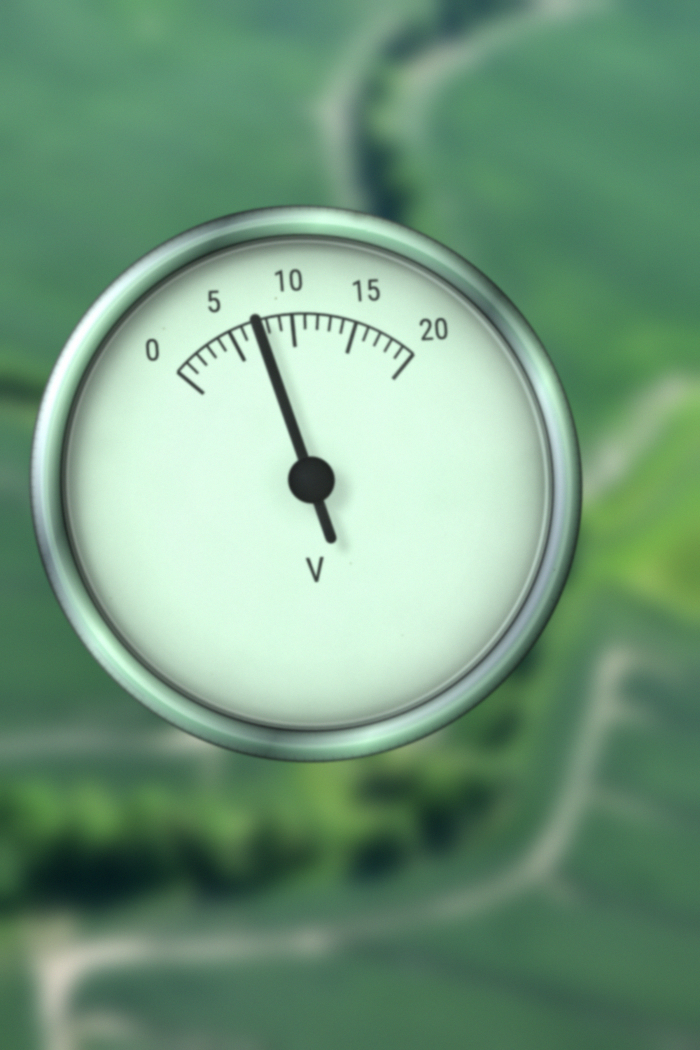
7 V
